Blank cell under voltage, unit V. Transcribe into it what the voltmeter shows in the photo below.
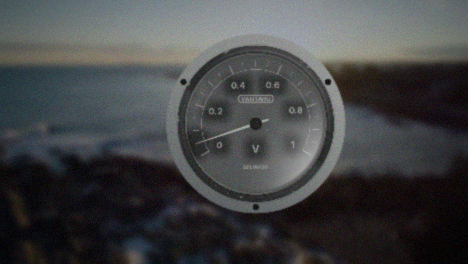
0.05 V
